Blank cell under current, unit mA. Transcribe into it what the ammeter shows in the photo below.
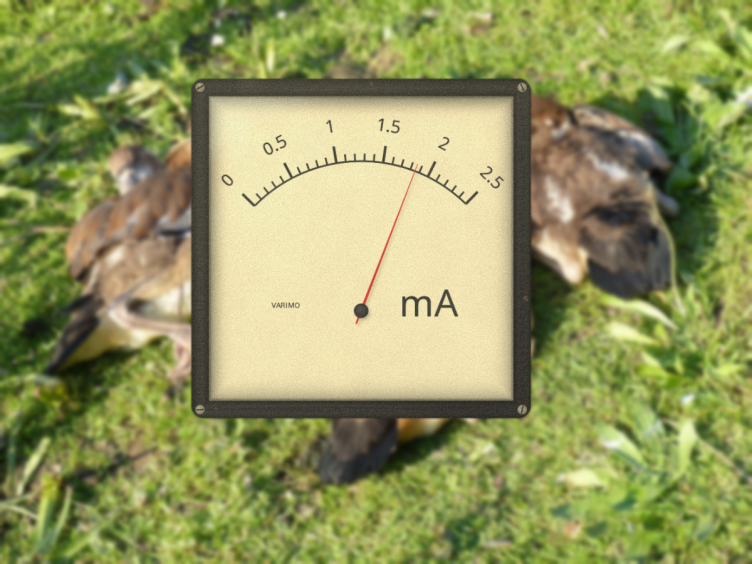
1.85 mA
